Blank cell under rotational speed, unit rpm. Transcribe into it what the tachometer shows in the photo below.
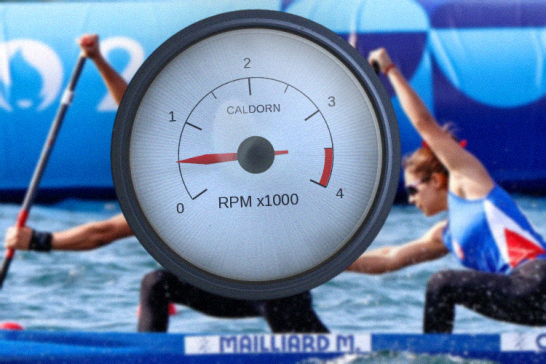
500 rpm
